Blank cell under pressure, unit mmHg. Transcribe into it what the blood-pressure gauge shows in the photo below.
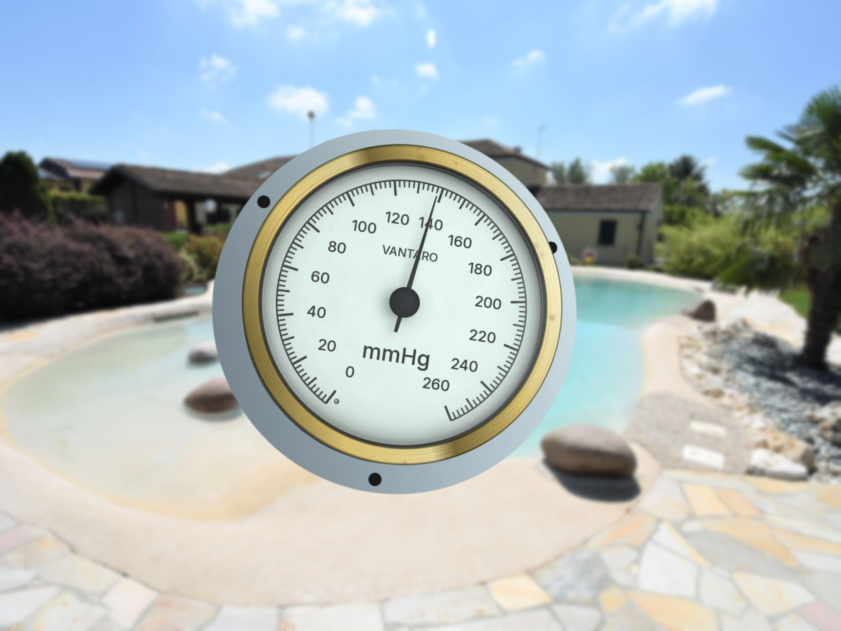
138 mmHg
